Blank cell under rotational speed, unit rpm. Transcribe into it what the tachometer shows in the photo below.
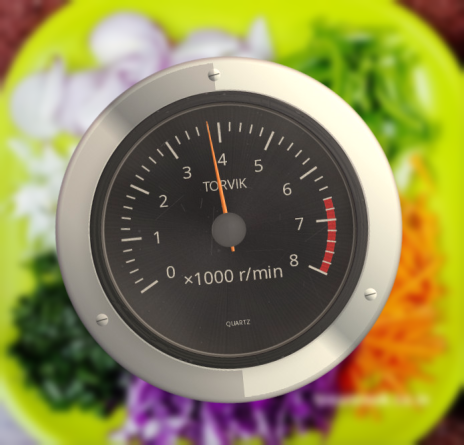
3800 rpm
